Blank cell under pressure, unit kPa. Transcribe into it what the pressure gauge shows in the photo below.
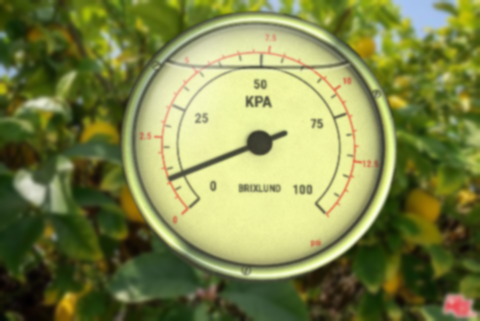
7.5 kPa
